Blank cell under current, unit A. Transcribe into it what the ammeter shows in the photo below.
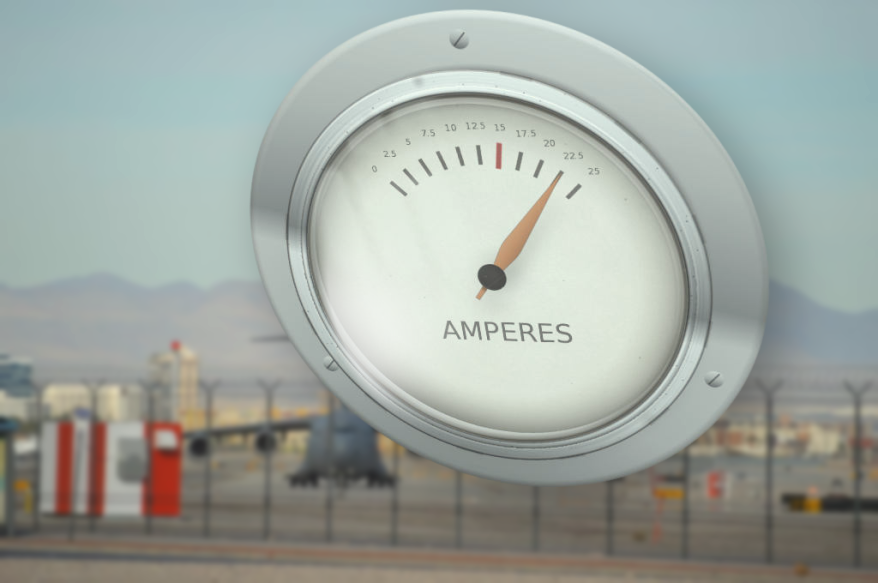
22.5 A
